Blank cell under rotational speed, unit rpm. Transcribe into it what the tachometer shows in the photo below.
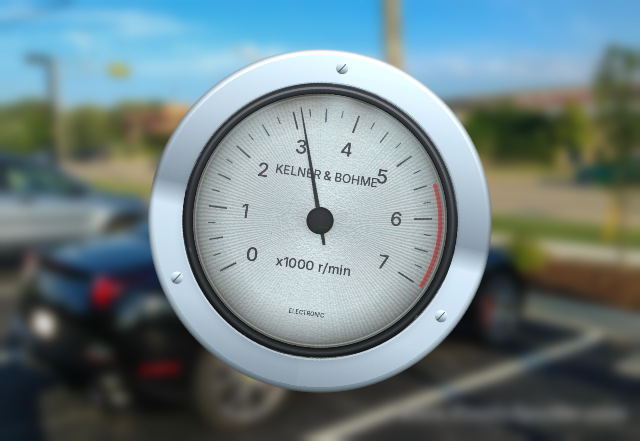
3125 rpm
